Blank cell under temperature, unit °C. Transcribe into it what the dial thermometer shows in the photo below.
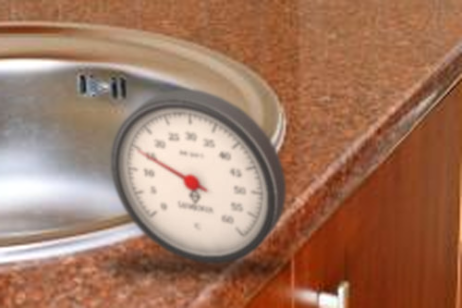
15 °C
